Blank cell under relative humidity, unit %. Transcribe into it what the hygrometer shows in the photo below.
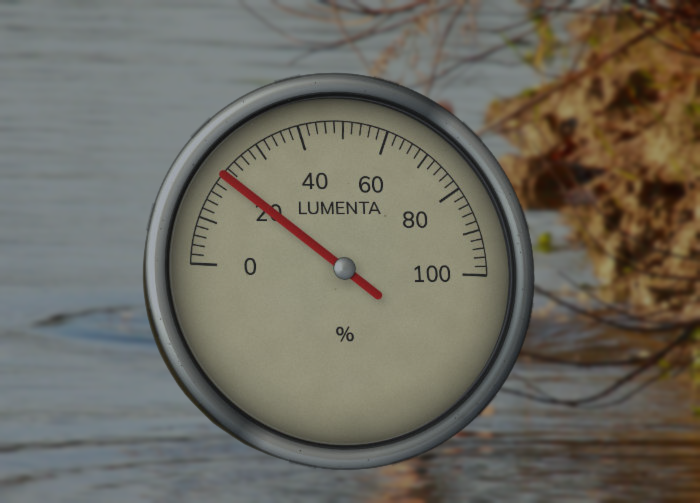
20 %
